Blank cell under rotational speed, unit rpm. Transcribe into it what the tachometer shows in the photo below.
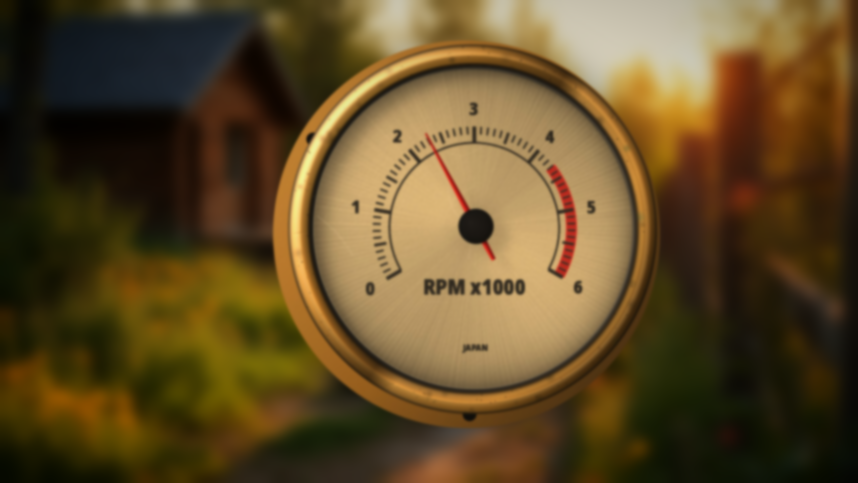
2300 rpm
